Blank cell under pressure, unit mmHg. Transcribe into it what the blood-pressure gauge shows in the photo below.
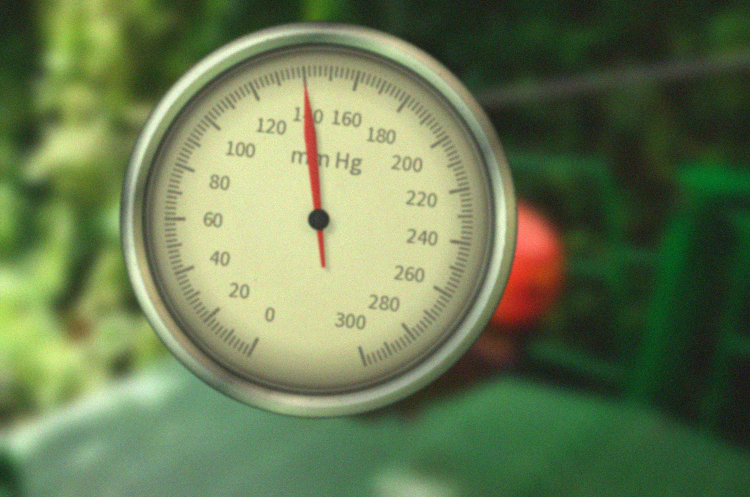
140 mmHg
